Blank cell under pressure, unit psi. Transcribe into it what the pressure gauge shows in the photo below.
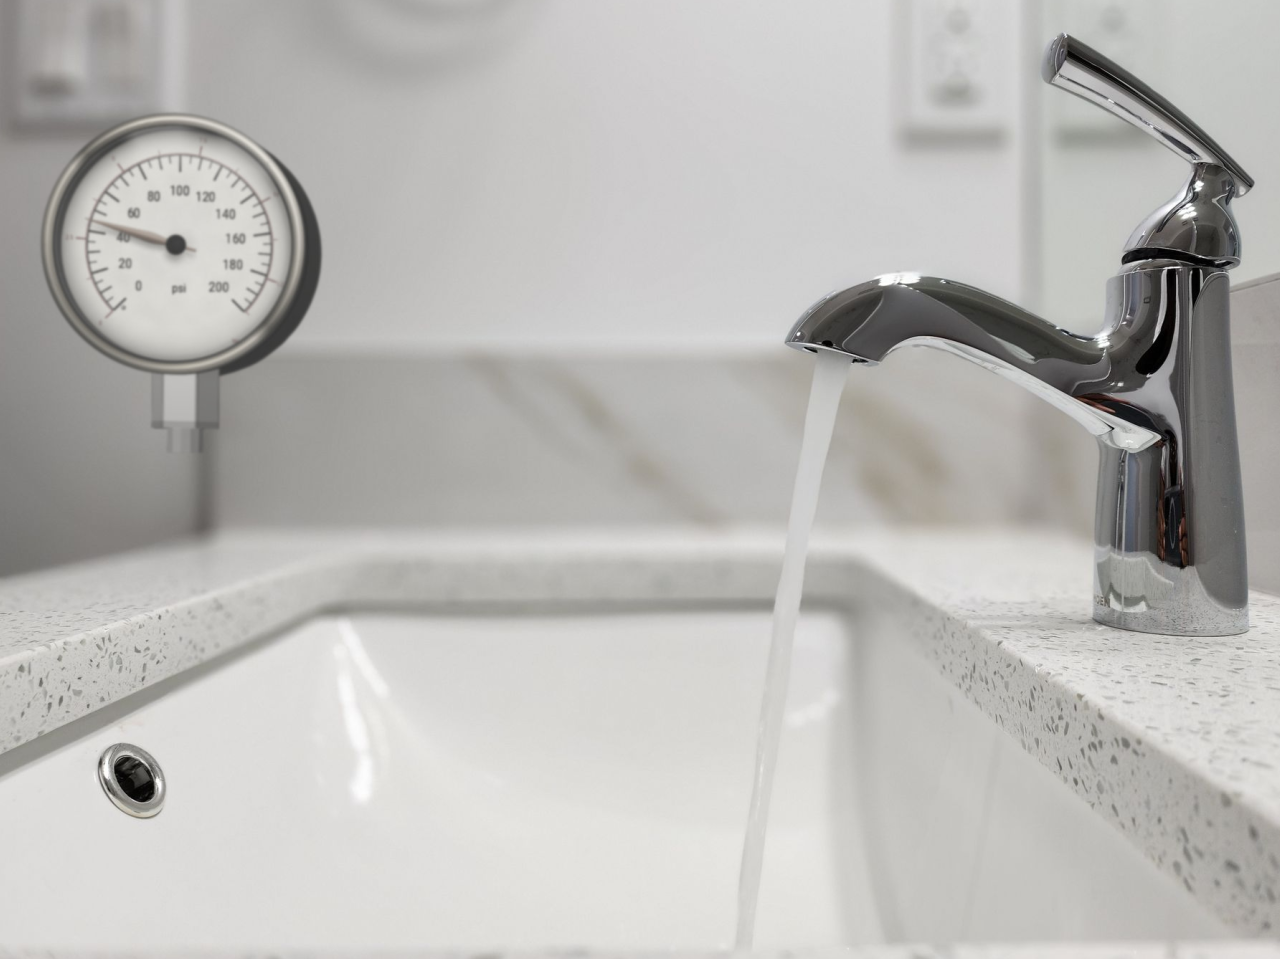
45 psi
